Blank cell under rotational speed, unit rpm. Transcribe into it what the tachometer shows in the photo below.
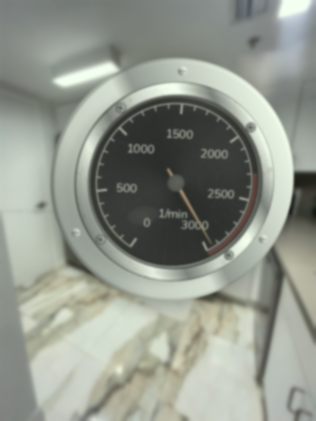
2950 rpm
